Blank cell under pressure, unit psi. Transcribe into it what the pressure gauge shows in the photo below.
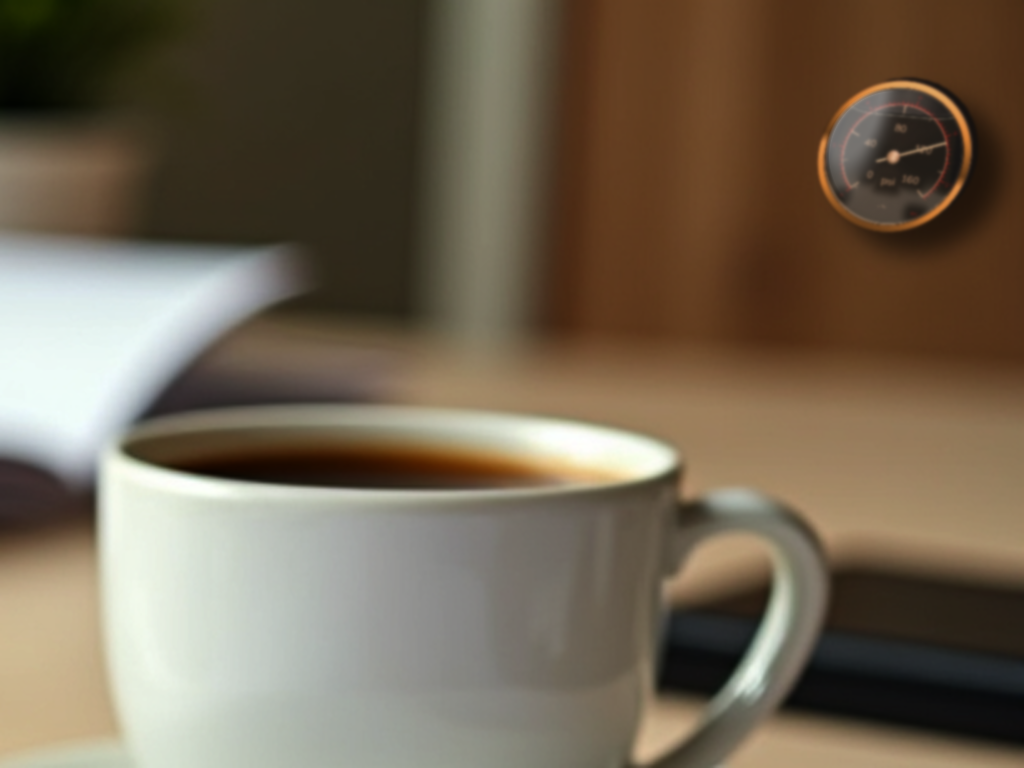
120 psi
